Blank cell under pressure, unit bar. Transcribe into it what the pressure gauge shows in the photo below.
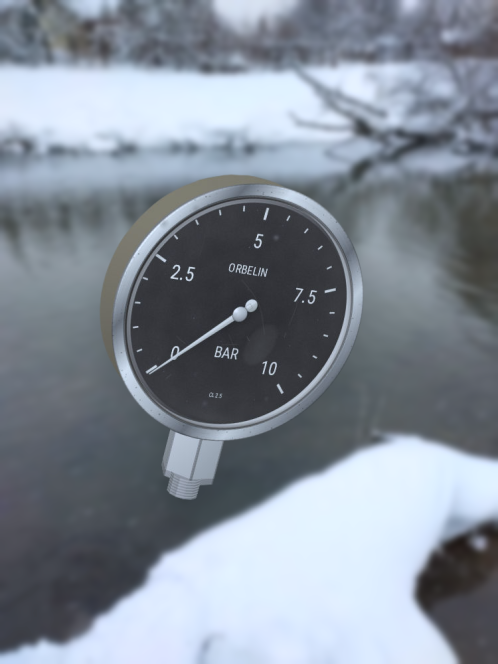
0 bar
